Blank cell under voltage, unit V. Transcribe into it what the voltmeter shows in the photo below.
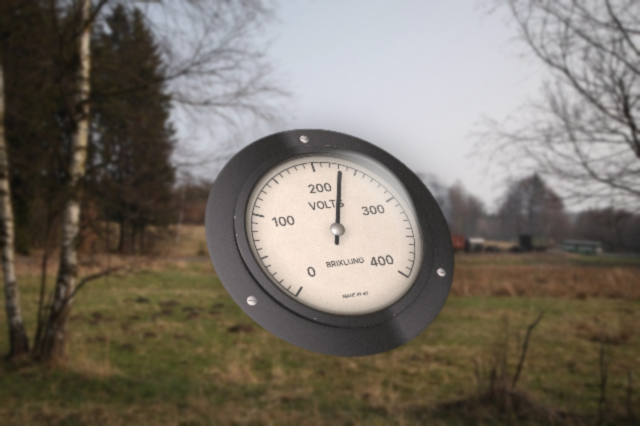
230 V
